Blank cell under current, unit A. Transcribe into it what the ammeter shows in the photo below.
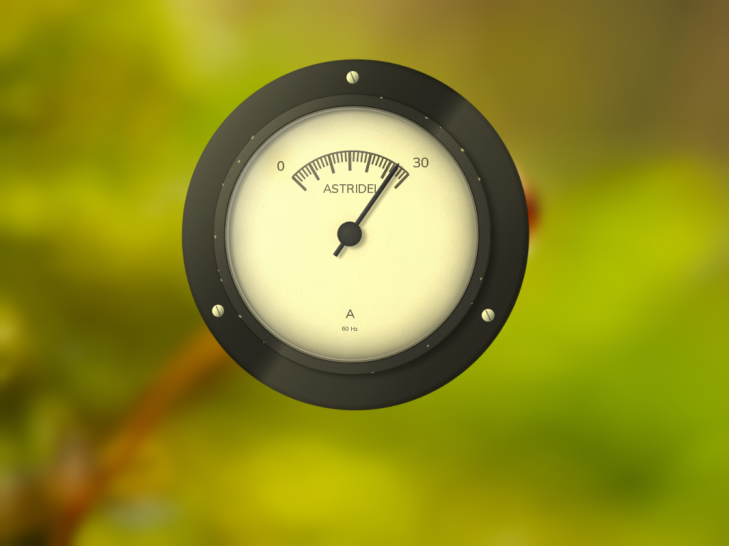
27 A
